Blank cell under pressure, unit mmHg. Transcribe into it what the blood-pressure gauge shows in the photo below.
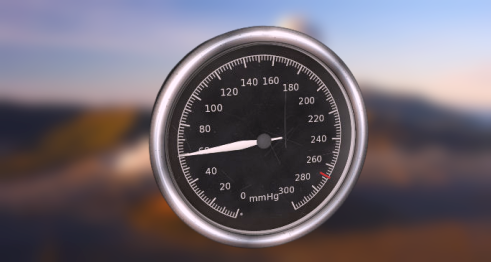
60 mmHg
